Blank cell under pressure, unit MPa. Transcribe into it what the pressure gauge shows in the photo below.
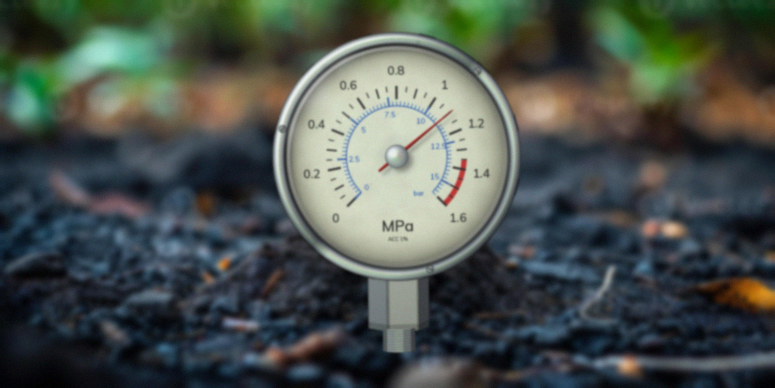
1.1 MPa
